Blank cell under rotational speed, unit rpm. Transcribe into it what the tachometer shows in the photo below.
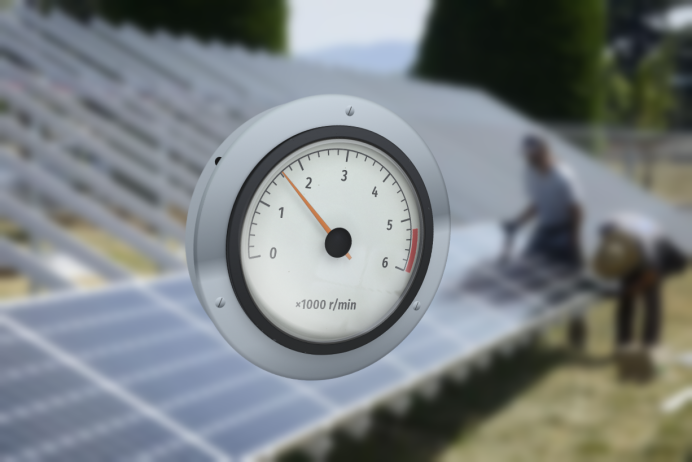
1600 rpm
